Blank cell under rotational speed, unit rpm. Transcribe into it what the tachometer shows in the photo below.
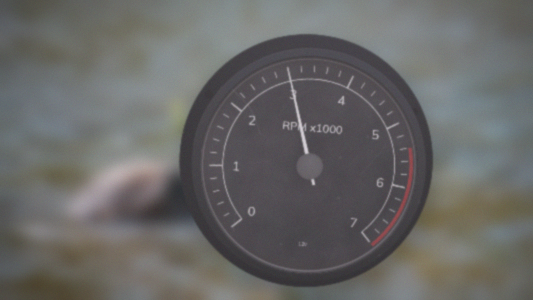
3000 rpm
